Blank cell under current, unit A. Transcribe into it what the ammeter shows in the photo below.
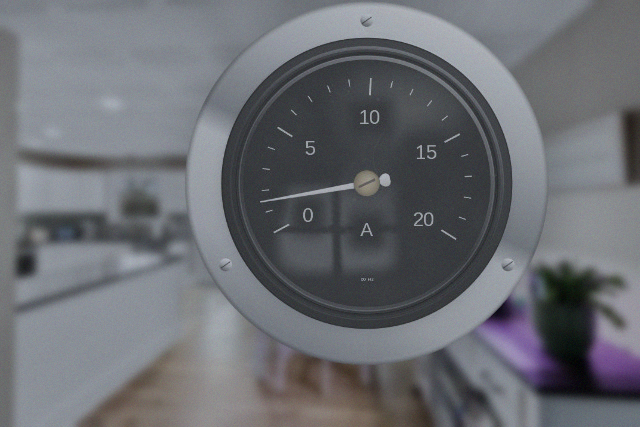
1.5 A
